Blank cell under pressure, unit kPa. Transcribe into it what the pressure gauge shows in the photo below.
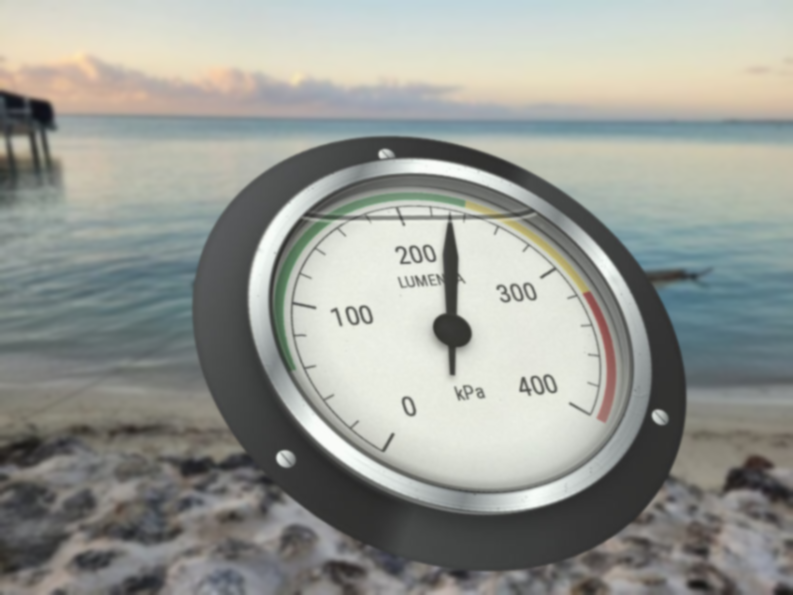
230 kPa
